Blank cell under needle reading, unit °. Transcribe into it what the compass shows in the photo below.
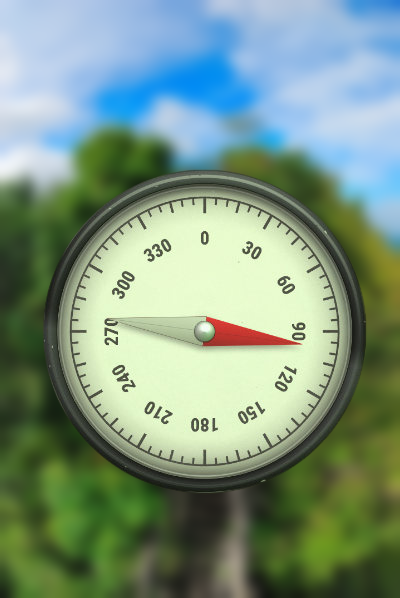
97.5 °
